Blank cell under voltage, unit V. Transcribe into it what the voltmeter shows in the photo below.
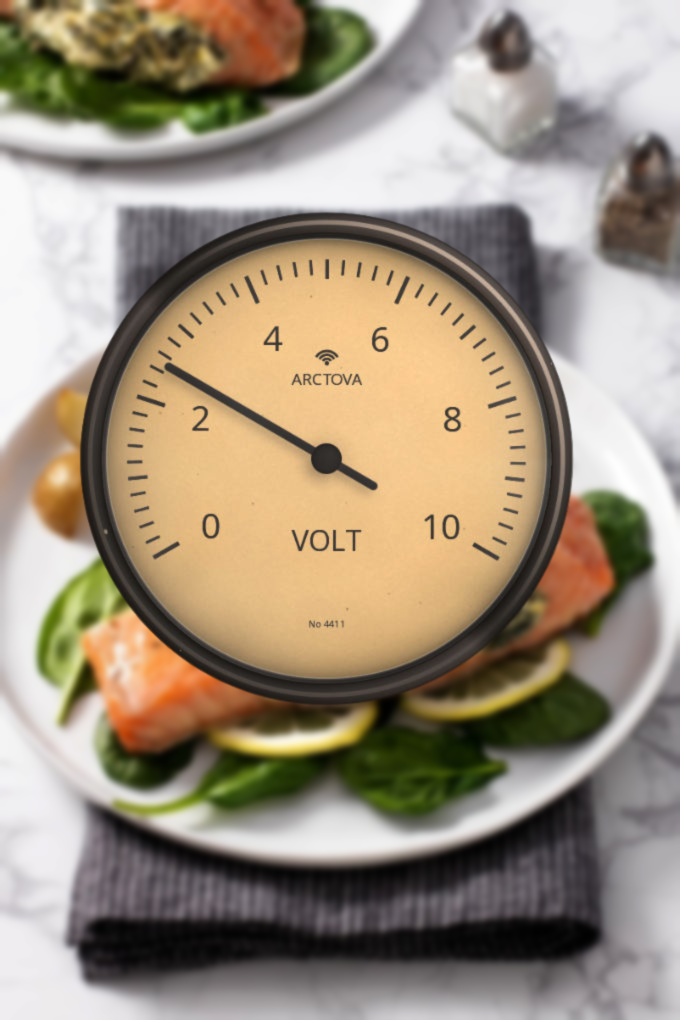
2.5 V
